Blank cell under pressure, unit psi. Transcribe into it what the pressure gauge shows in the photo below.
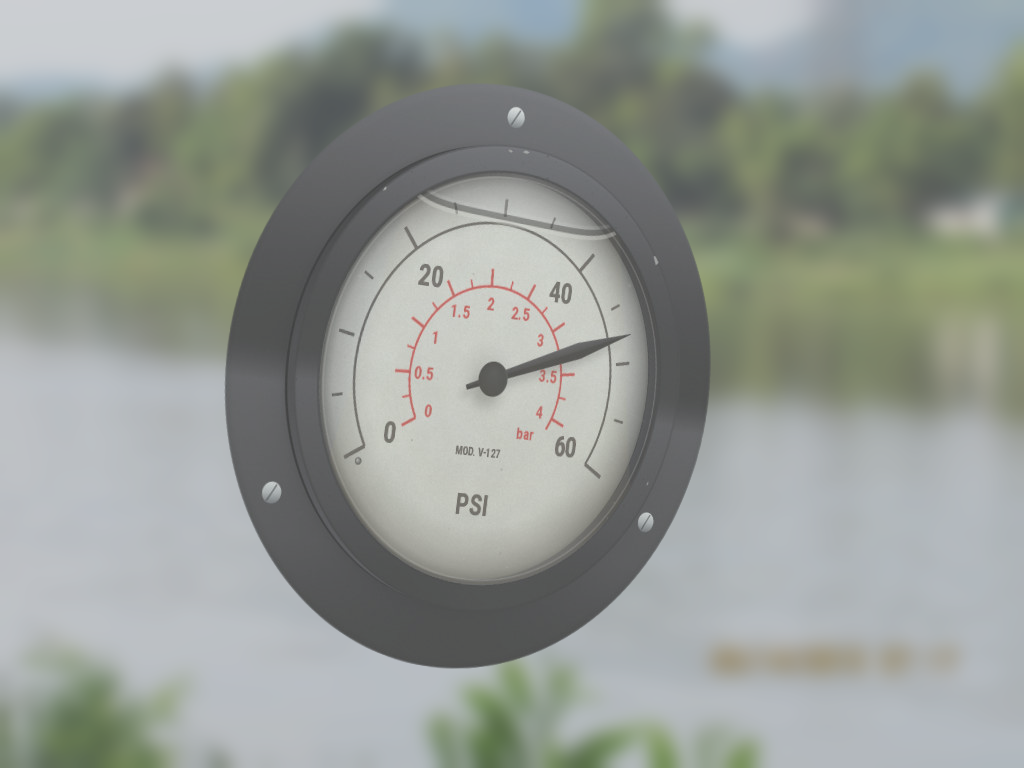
47.5 psi
